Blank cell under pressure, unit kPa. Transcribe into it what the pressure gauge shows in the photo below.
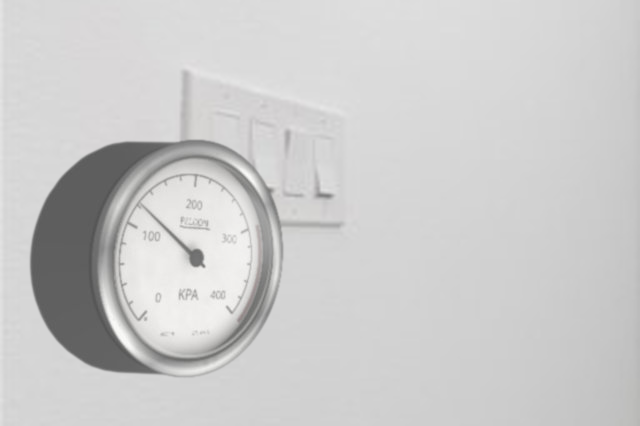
120 kPa
